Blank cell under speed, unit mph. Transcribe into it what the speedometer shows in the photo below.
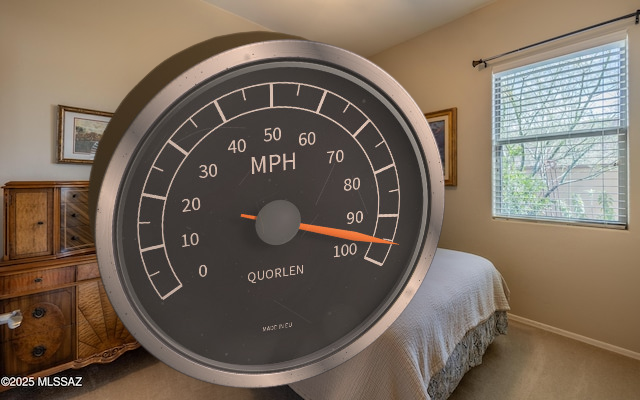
95 mph
